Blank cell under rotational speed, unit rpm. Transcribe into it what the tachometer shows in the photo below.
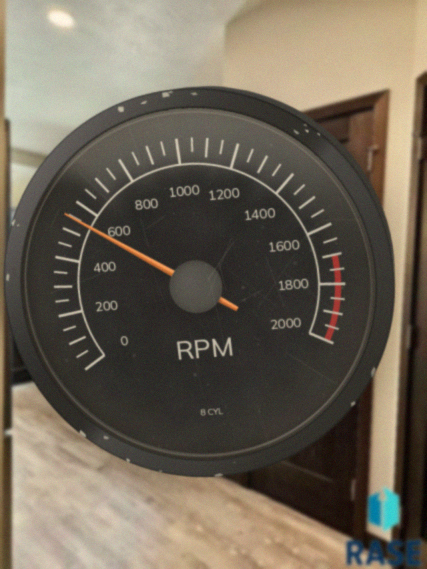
550 rpm
